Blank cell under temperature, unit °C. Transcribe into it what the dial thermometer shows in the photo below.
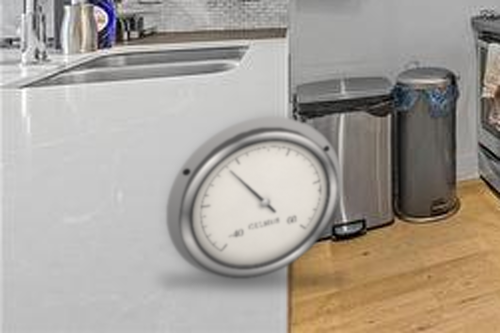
-4 °C
